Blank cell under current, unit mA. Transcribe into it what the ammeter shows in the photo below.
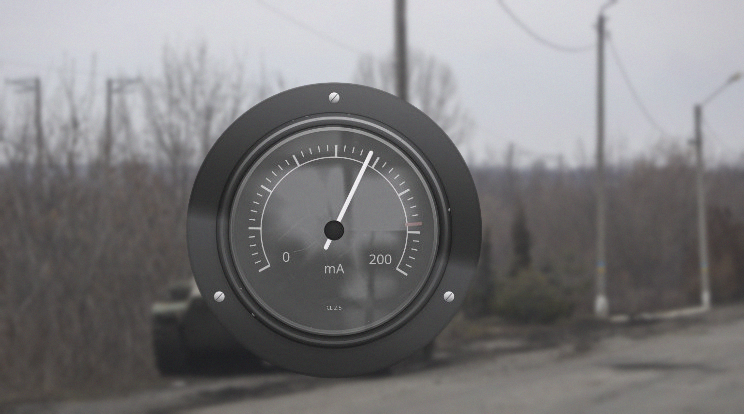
120 mA
